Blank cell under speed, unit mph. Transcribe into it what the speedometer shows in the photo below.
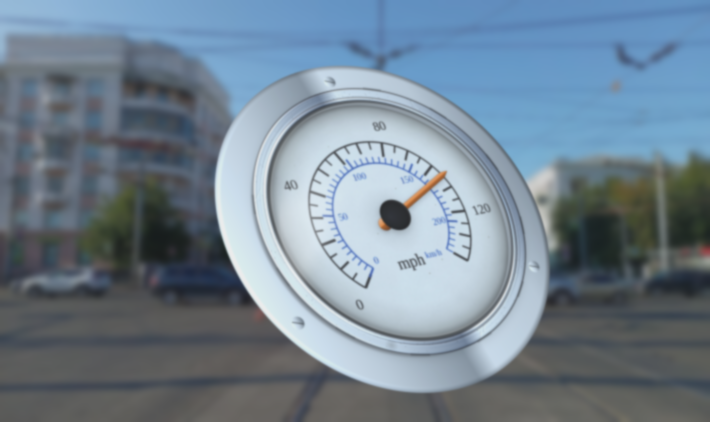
105 mph
